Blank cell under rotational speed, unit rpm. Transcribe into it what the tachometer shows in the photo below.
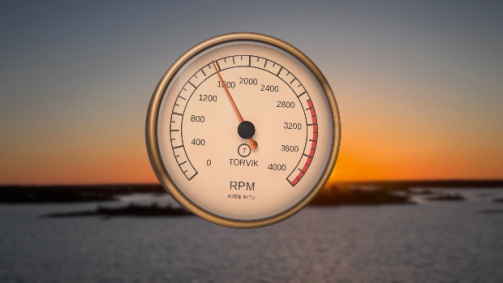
1550 rpm
